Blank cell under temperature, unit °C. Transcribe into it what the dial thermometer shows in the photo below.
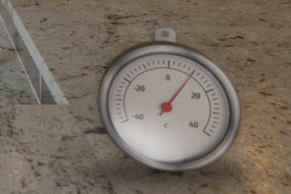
10 °C
